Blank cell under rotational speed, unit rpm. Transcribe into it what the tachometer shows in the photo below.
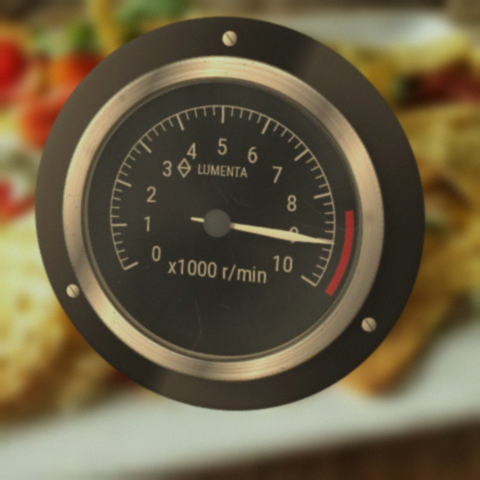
9000 rpm
